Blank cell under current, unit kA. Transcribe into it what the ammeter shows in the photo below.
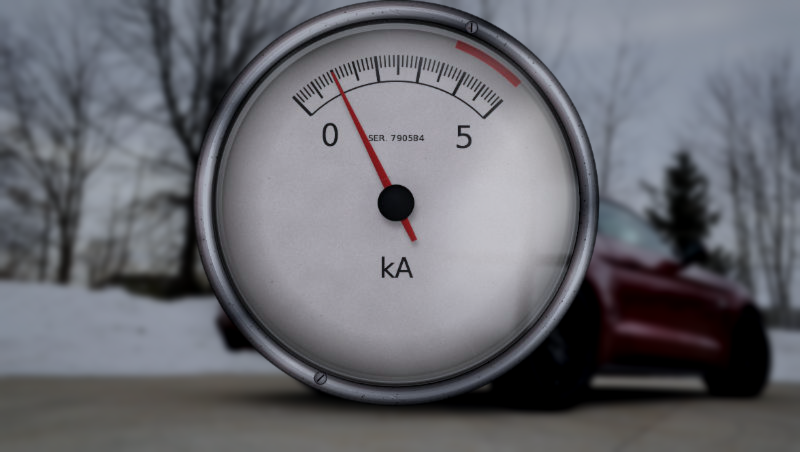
1 kA
